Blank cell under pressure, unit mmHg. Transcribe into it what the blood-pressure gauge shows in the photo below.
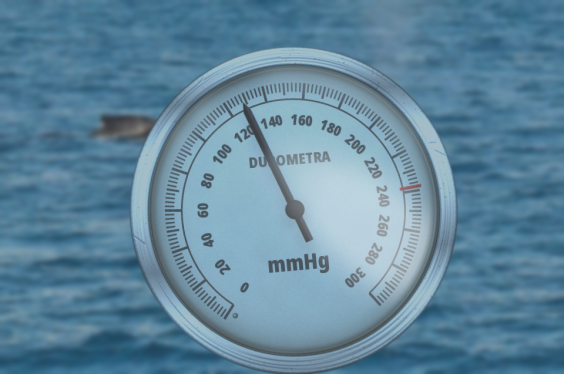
128 mmHg
